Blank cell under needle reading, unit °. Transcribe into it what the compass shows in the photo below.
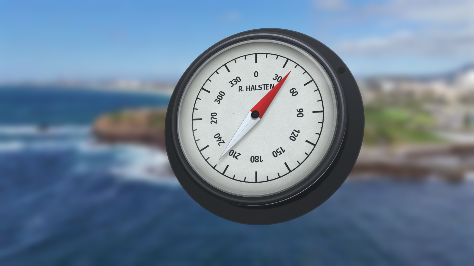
40 °
